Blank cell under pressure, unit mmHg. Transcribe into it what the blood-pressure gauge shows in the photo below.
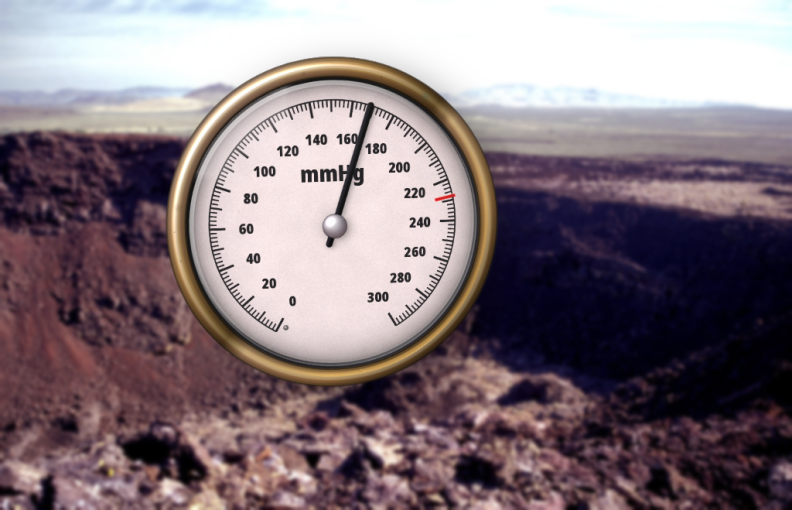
168 mmHg
